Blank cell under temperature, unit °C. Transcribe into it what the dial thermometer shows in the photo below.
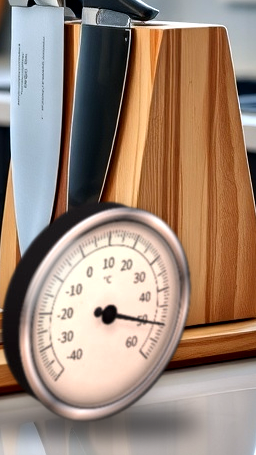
50 °C
